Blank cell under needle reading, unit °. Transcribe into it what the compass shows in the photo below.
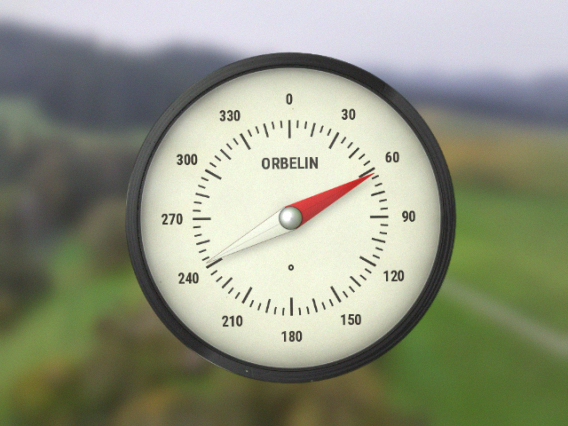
62.5 °
